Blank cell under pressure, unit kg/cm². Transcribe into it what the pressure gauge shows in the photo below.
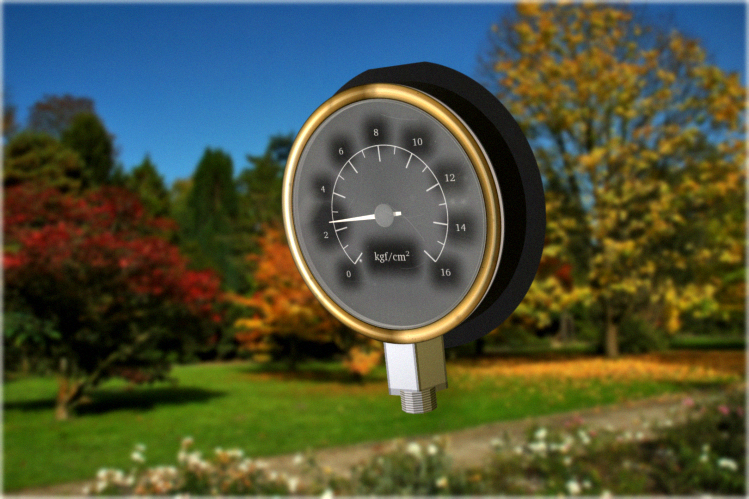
2.5 kg/cm²
